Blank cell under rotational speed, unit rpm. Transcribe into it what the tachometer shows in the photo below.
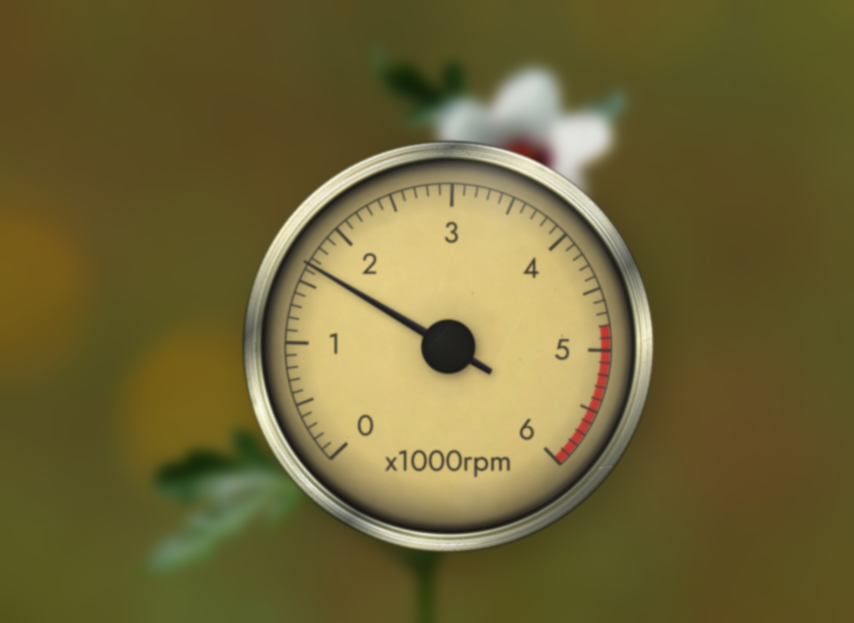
1650 rpm
